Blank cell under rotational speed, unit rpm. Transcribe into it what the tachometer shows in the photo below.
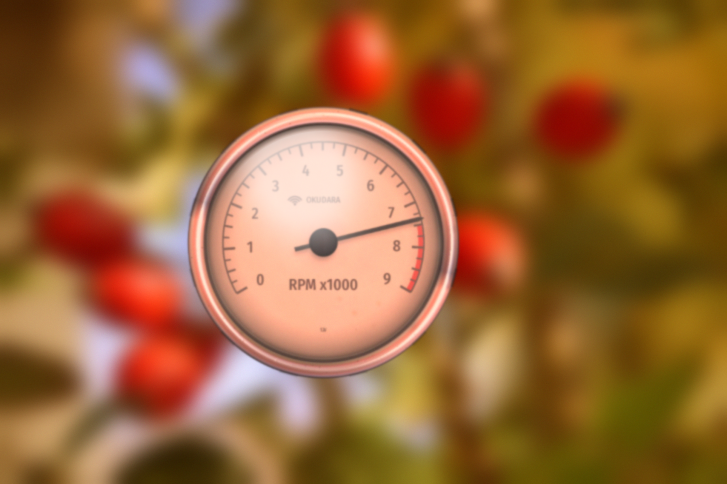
7375 rpm
